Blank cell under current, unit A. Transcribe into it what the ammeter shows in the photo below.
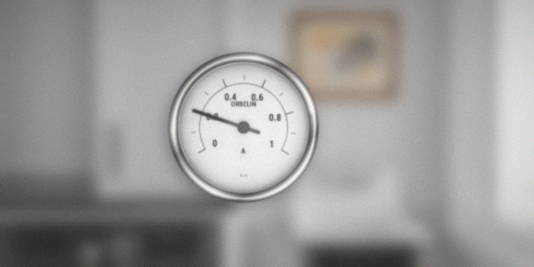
0.2 A
